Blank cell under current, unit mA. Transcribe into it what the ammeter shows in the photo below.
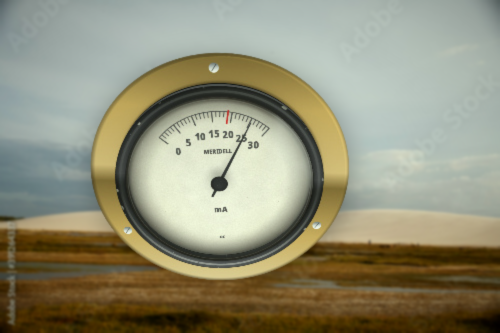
25 mA
